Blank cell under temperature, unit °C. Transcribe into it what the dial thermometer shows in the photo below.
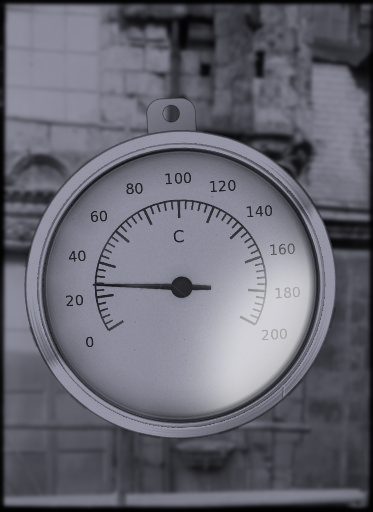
28 °C
